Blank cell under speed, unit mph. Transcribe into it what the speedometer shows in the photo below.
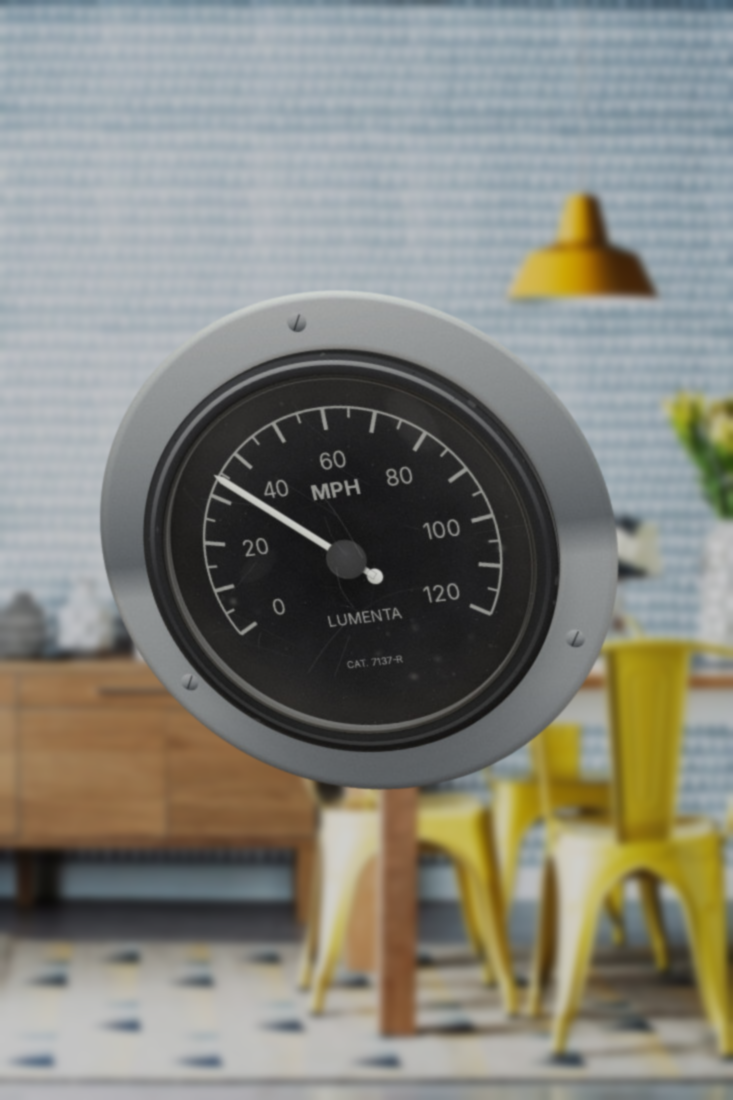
35 mph
